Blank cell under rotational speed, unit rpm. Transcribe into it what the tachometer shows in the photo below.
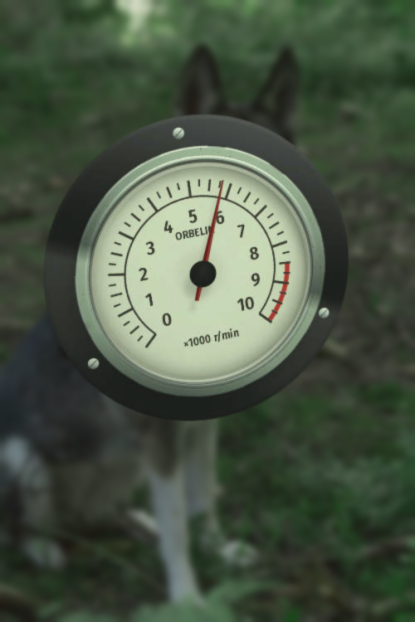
5750 rpm
